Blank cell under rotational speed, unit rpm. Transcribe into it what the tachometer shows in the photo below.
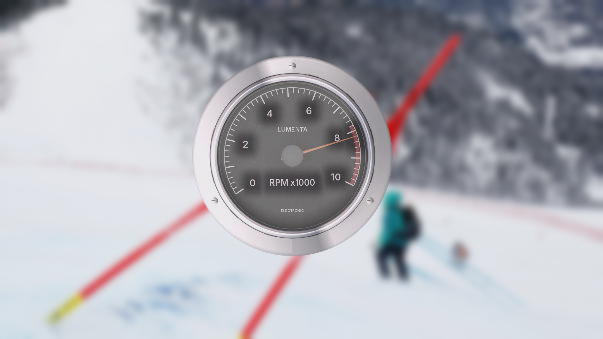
8200 rpm
